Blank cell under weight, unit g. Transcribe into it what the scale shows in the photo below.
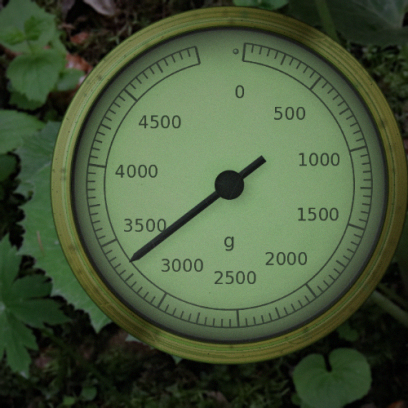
3325 g
